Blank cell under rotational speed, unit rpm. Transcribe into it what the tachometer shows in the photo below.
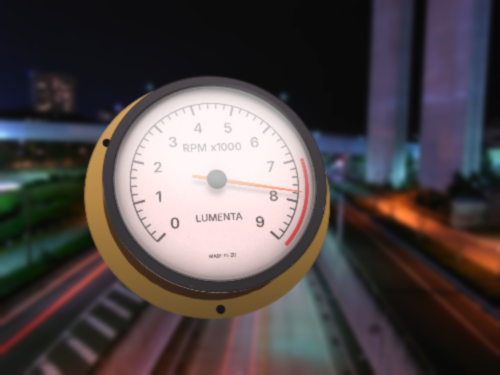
7800 rpm
